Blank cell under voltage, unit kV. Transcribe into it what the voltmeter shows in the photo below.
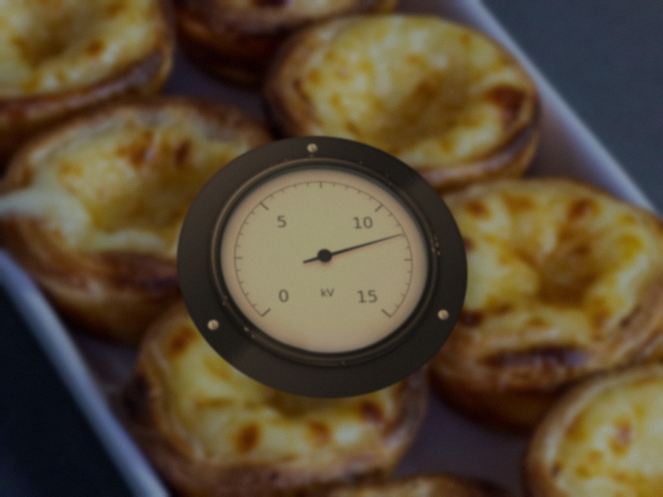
11.5 kV
